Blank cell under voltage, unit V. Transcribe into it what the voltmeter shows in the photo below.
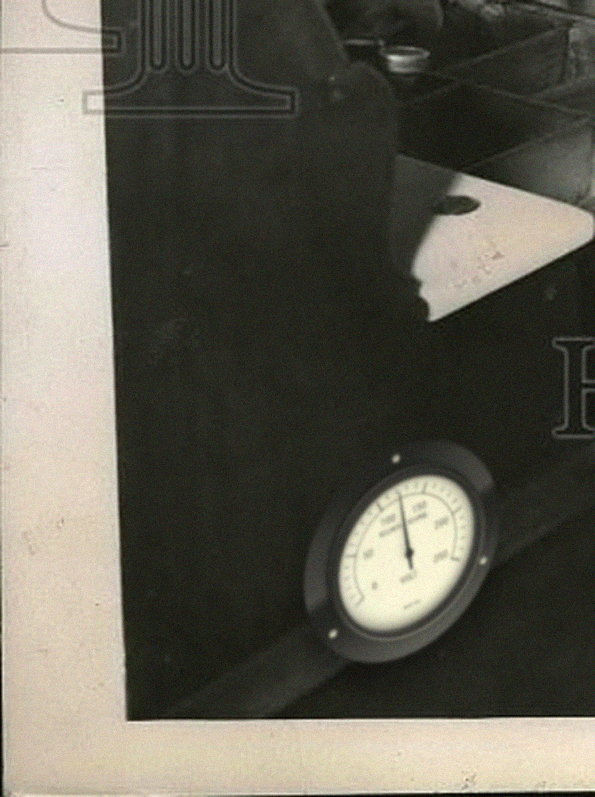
120 V
